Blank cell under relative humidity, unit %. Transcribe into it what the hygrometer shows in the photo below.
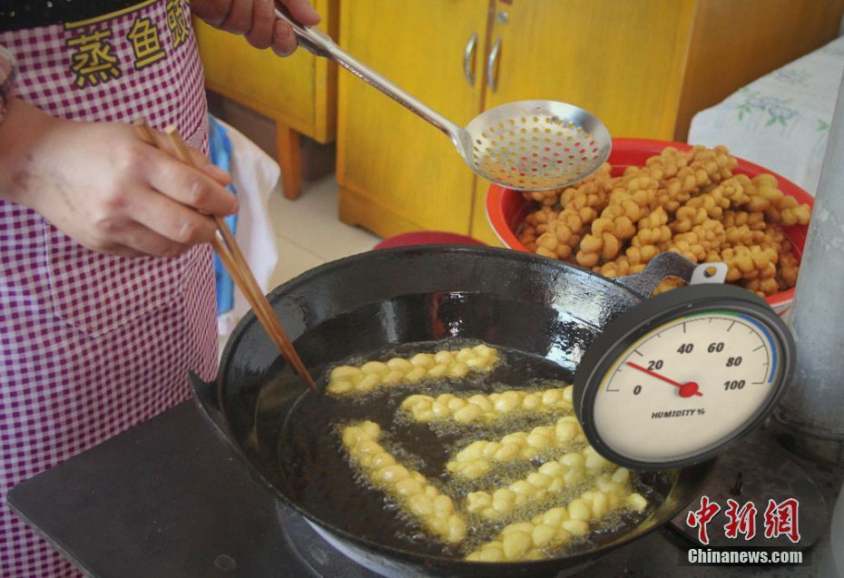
15 %
